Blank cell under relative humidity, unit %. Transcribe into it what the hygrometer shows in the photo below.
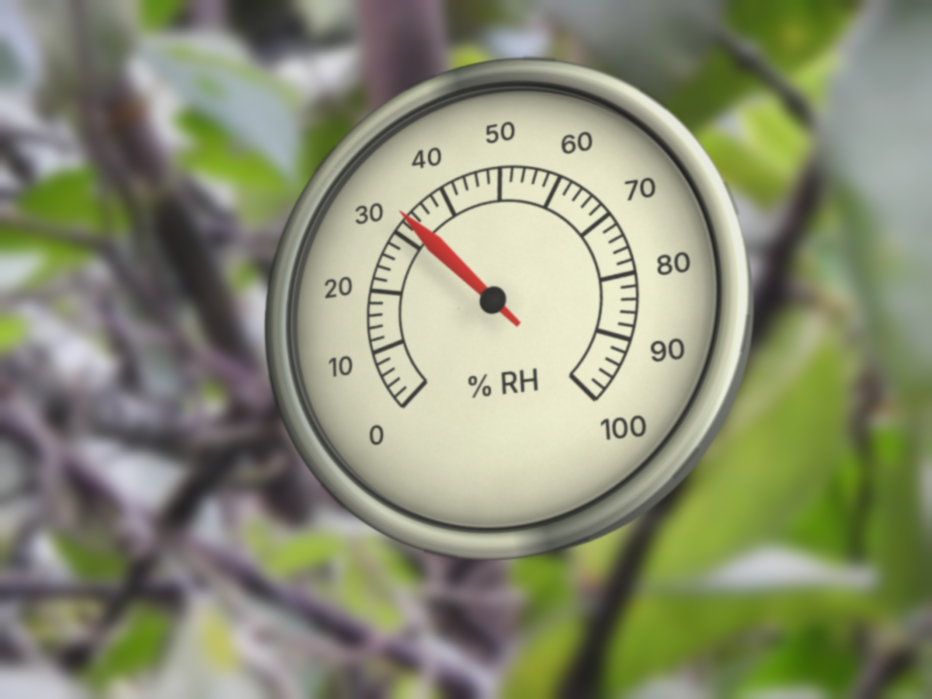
33 %
